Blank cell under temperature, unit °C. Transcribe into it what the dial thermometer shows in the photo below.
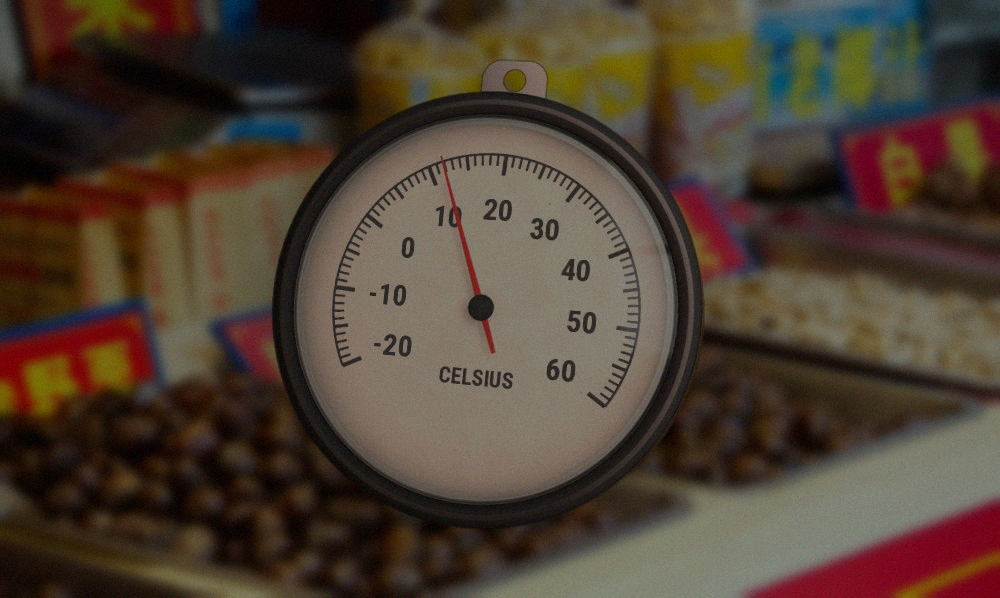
12 °C
